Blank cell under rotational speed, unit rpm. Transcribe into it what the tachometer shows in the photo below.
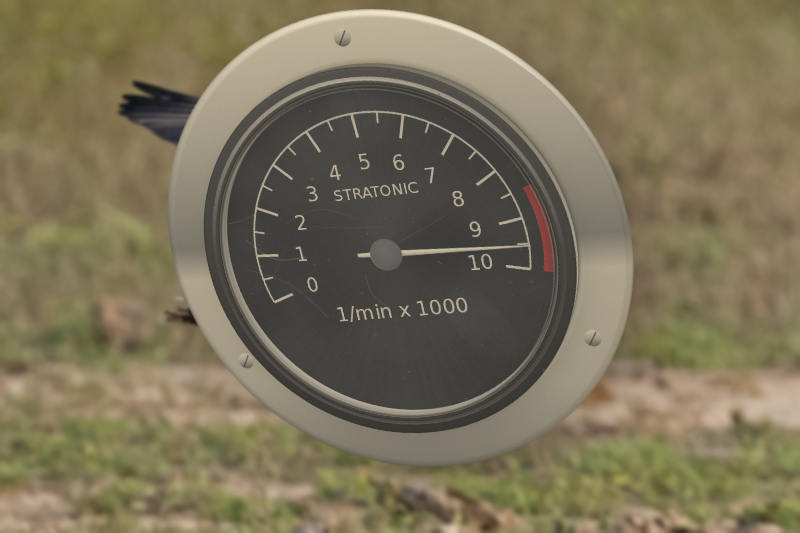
9500 rpm
